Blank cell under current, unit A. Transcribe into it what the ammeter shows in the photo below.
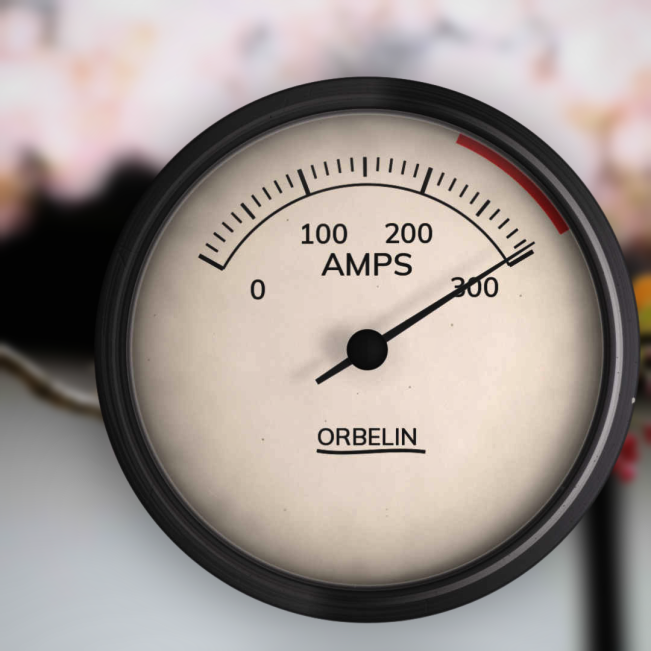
295 A
